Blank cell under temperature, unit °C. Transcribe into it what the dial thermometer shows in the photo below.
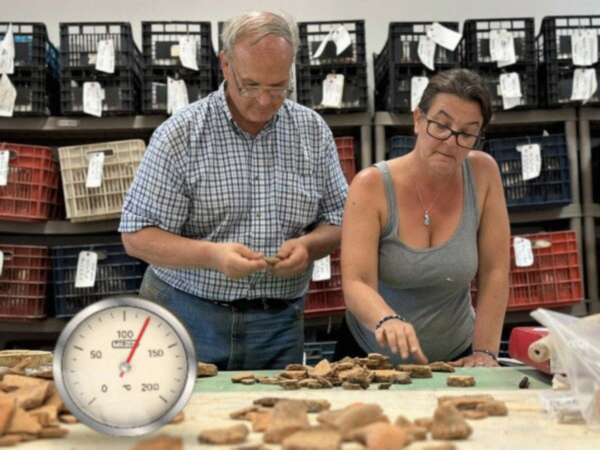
120 °C
